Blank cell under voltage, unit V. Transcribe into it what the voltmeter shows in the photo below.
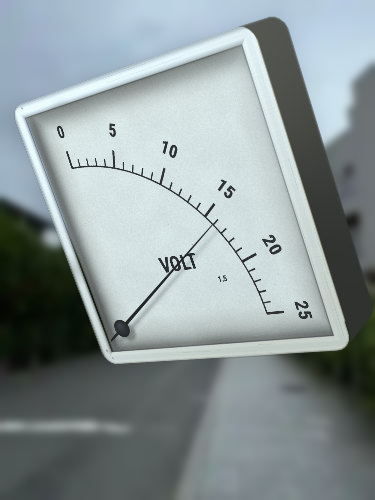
16 V
